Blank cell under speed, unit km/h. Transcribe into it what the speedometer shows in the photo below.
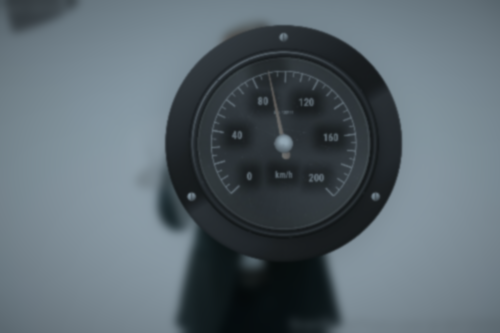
90 km/h
